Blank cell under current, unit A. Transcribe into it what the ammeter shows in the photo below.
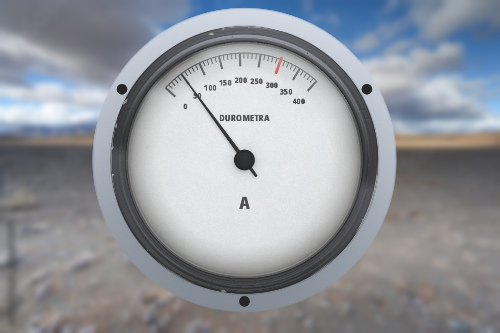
50 A
